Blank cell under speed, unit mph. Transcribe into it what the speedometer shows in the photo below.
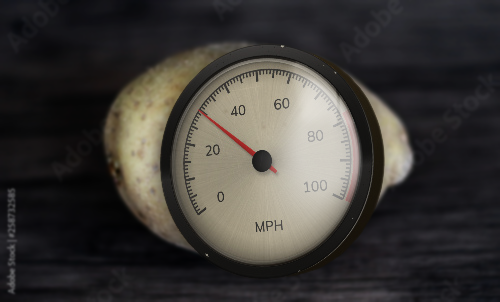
30 mph
